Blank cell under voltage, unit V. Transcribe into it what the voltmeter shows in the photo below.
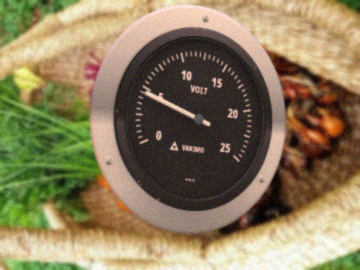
4.5 V
